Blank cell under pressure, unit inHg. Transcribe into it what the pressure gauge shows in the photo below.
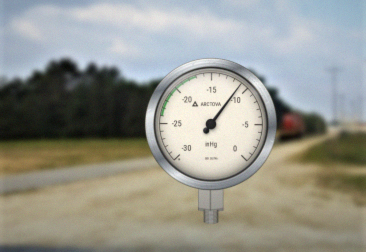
-11 inHg
